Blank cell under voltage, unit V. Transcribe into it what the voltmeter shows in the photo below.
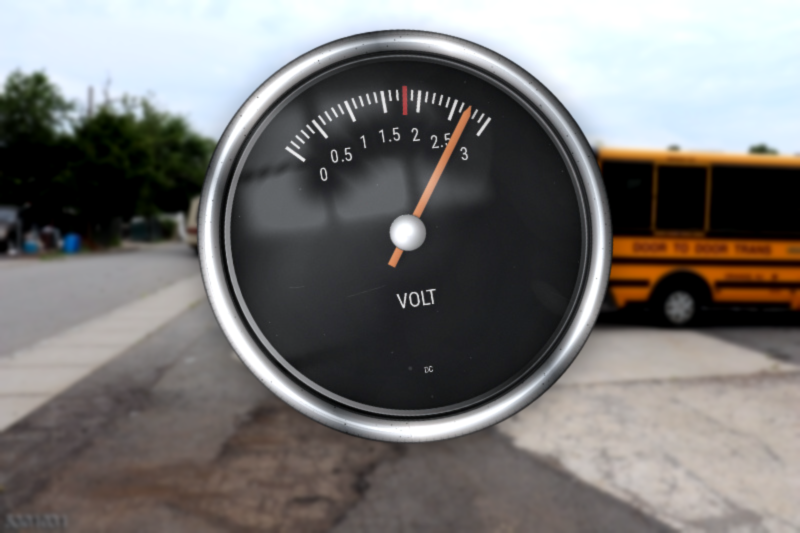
2.7 V
